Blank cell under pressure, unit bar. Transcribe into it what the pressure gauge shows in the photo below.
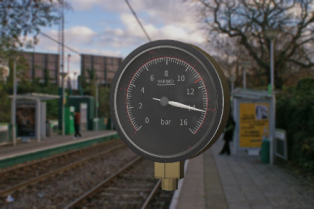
14 bar
